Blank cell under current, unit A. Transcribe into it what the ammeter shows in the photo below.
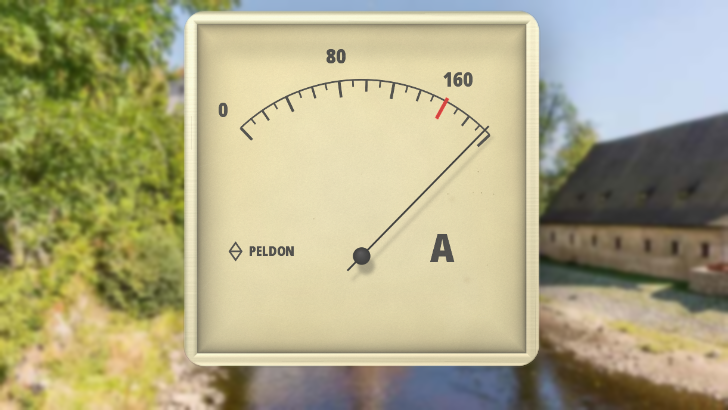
195 A
